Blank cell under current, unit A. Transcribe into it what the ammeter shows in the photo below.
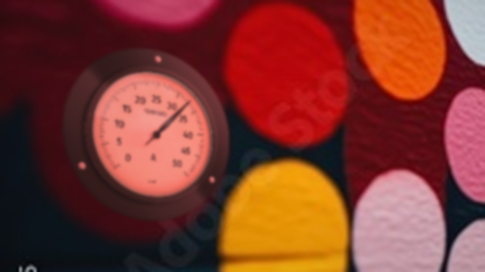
32.5 A
